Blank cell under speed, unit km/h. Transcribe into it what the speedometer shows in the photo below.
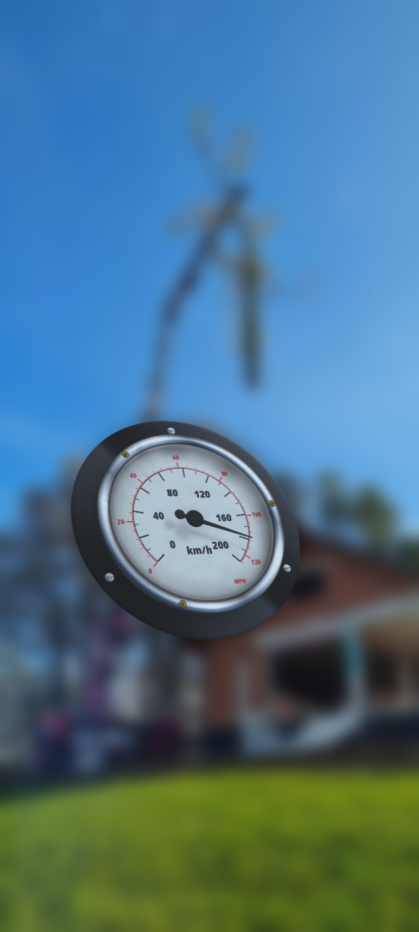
180 km/h
